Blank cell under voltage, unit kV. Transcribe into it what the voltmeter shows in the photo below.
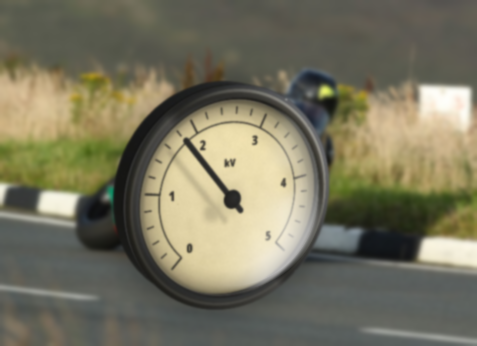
1.8 kV
